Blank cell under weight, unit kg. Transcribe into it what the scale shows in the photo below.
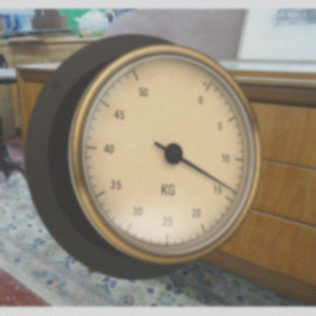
14 kg
